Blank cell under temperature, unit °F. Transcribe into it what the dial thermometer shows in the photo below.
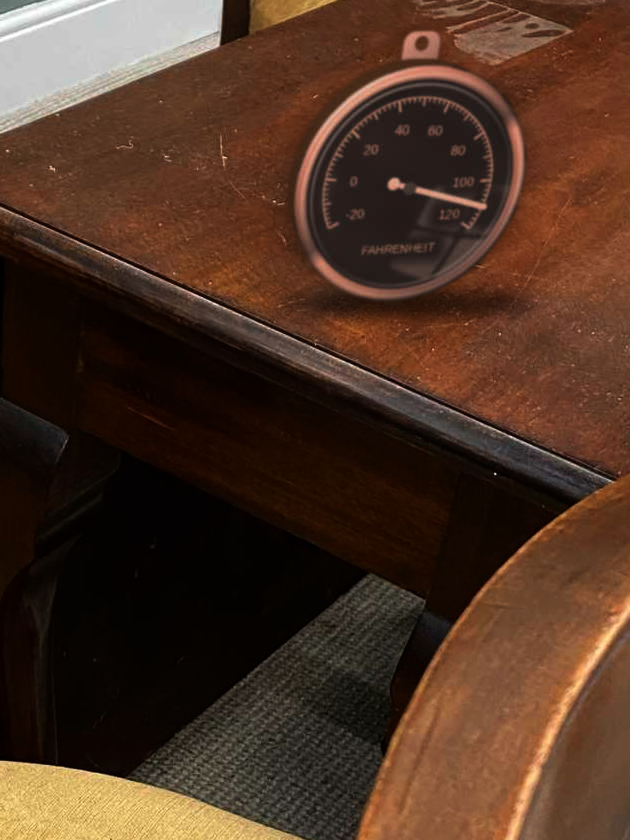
110 °F
